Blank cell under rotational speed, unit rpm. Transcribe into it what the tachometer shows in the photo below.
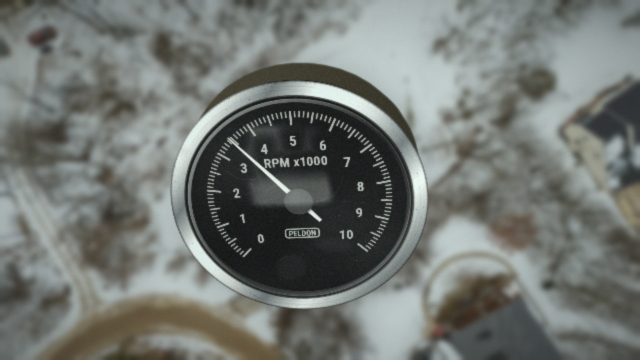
3500 rpm
